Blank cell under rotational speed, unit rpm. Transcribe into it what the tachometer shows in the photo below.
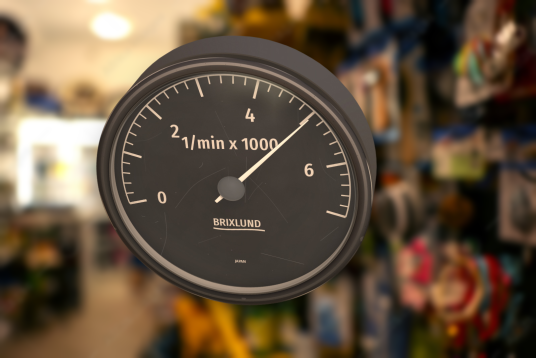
5000 rpm
